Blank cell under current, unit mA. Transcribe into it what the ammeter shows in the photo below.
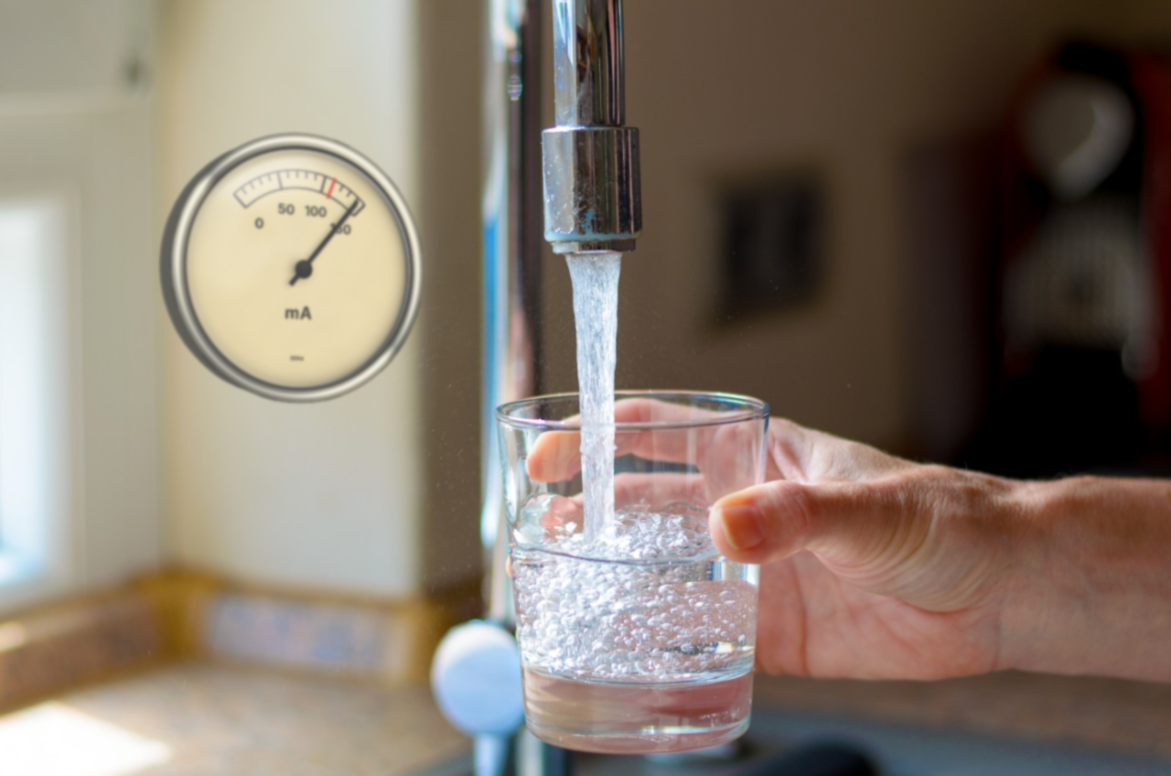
140 mA
